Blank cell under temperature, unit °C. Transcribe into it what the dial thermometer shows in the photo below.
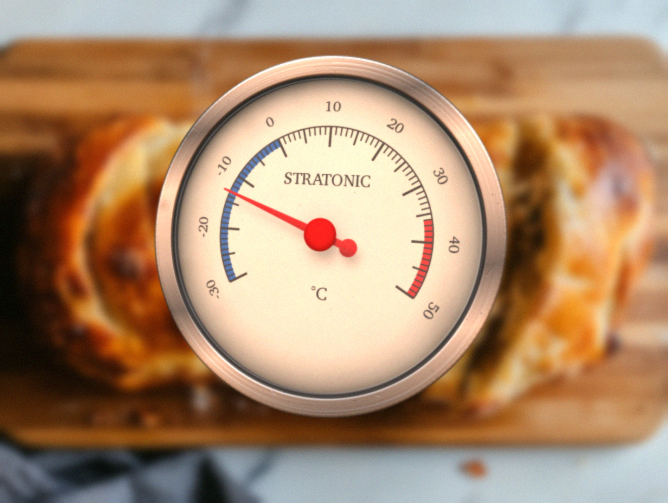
-13 °C
